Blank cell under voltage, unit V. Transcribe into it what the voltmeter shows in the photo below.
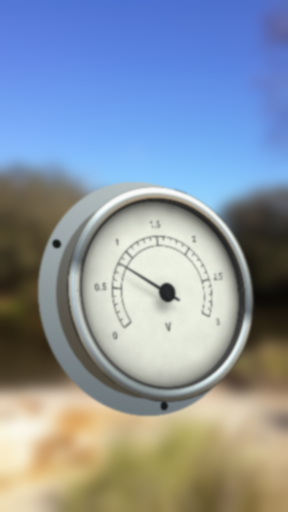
0.8 V
